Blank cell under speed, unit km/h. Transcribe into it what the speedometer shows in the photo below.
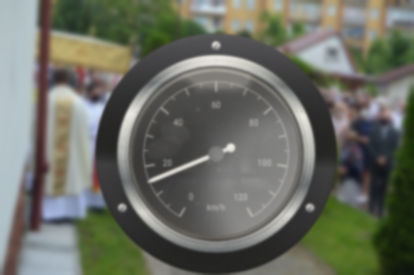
15 km/h
